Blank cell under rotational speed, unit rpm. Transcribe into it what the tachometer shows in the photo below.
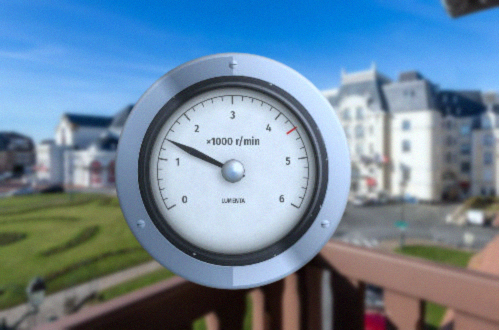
1400 rpm
